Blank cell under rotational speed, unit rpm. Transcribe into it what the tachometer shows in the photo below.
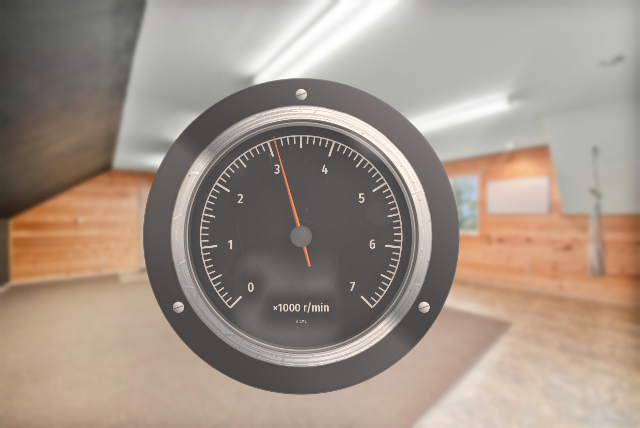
3100 rpm
